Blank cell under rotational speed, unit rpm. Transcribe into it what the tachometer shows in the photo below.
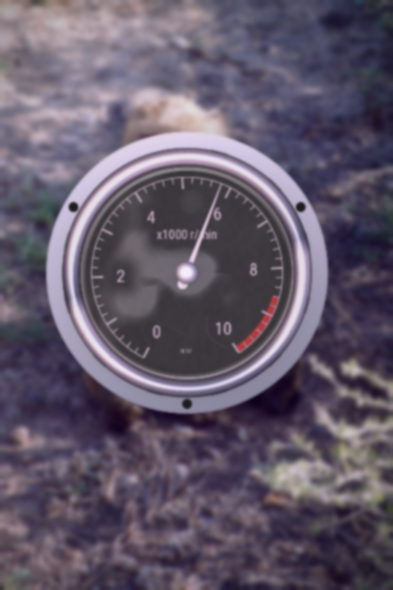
5800 rpm
